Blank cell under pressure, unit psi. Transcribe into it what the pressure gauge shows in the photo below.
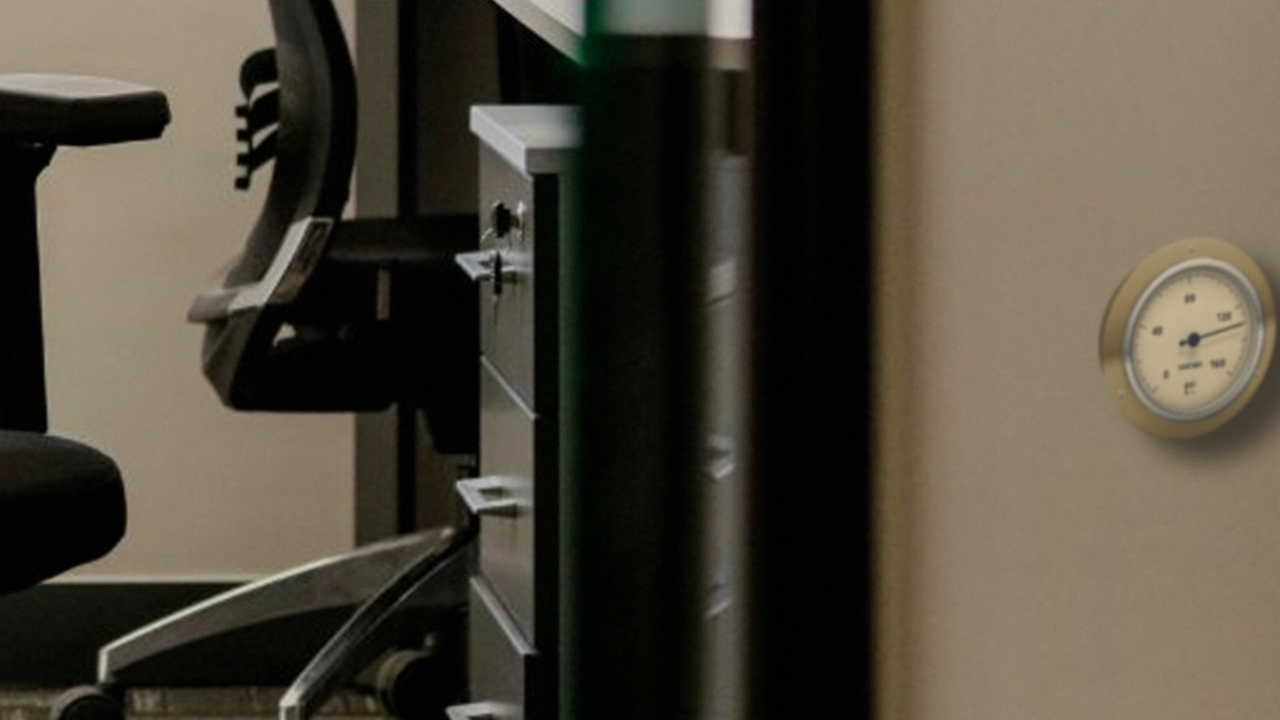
130 psi
